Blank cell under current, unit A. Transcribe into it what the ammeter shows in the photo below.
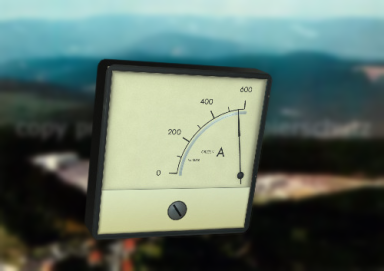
550 A
